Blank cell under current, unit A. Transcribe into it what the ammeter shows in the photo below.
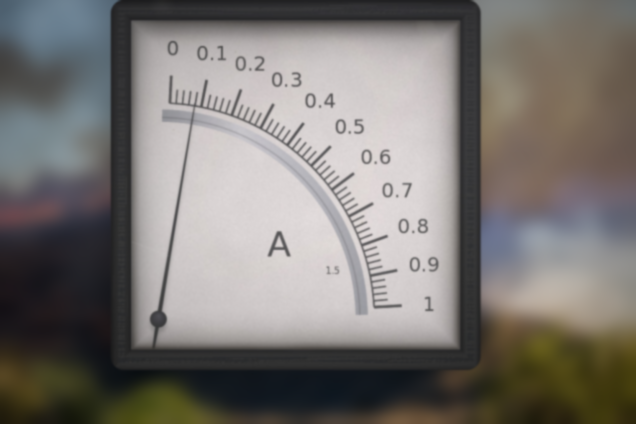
0.08 A
